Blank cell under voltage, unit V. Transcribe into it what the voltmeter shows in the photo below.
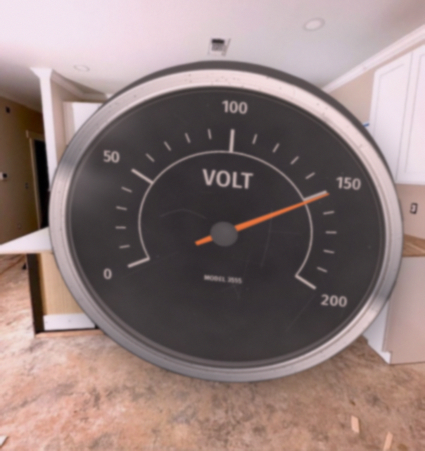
150 V
